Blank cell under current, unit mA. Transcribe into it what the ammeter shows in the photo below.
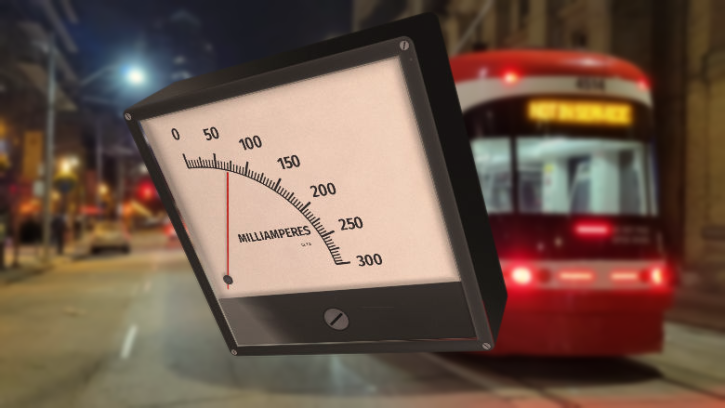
75 mA
